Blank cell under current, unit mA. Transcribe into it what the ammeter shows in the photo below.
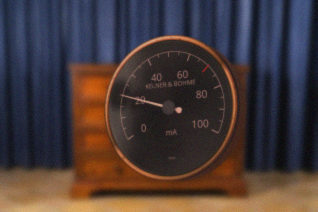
20 mA
